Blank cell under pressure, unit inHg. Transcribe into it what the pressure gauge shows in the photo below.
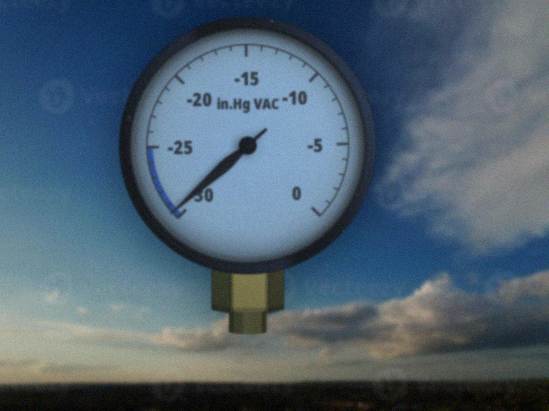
-29.5 inHg
